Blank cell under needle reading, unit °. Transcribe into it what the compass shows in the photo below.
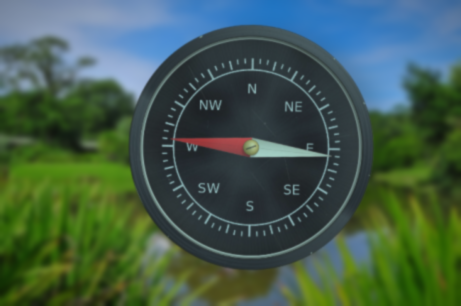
275 °
